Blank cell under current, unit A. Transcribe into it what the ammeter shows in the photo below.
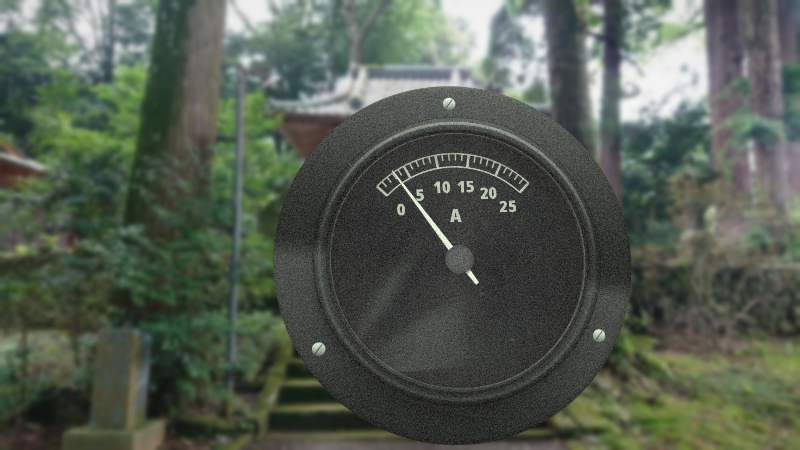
3 A
